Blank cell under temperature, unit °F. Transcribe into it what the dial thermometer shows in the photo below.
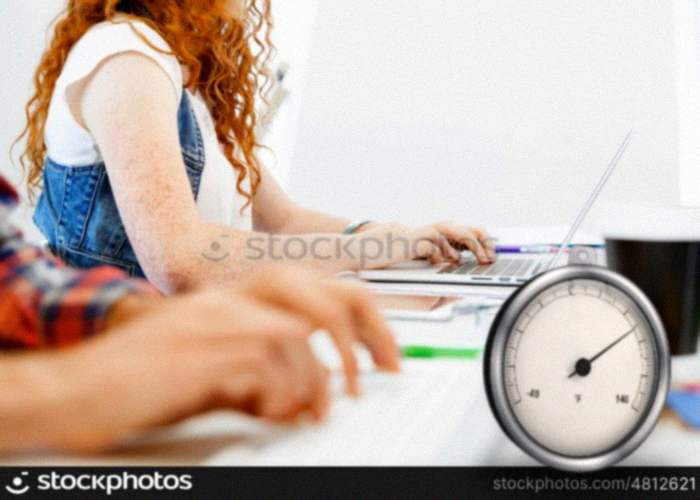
90 °F
